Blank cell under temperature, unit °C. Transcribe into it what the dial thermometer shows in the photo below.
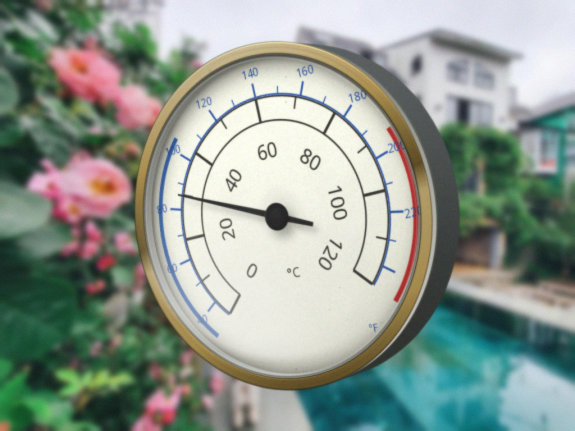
30 °C
